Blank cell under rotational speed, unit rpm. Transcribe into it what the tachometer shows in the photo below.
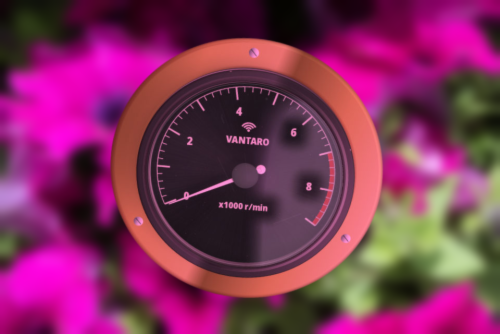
0 rpm
